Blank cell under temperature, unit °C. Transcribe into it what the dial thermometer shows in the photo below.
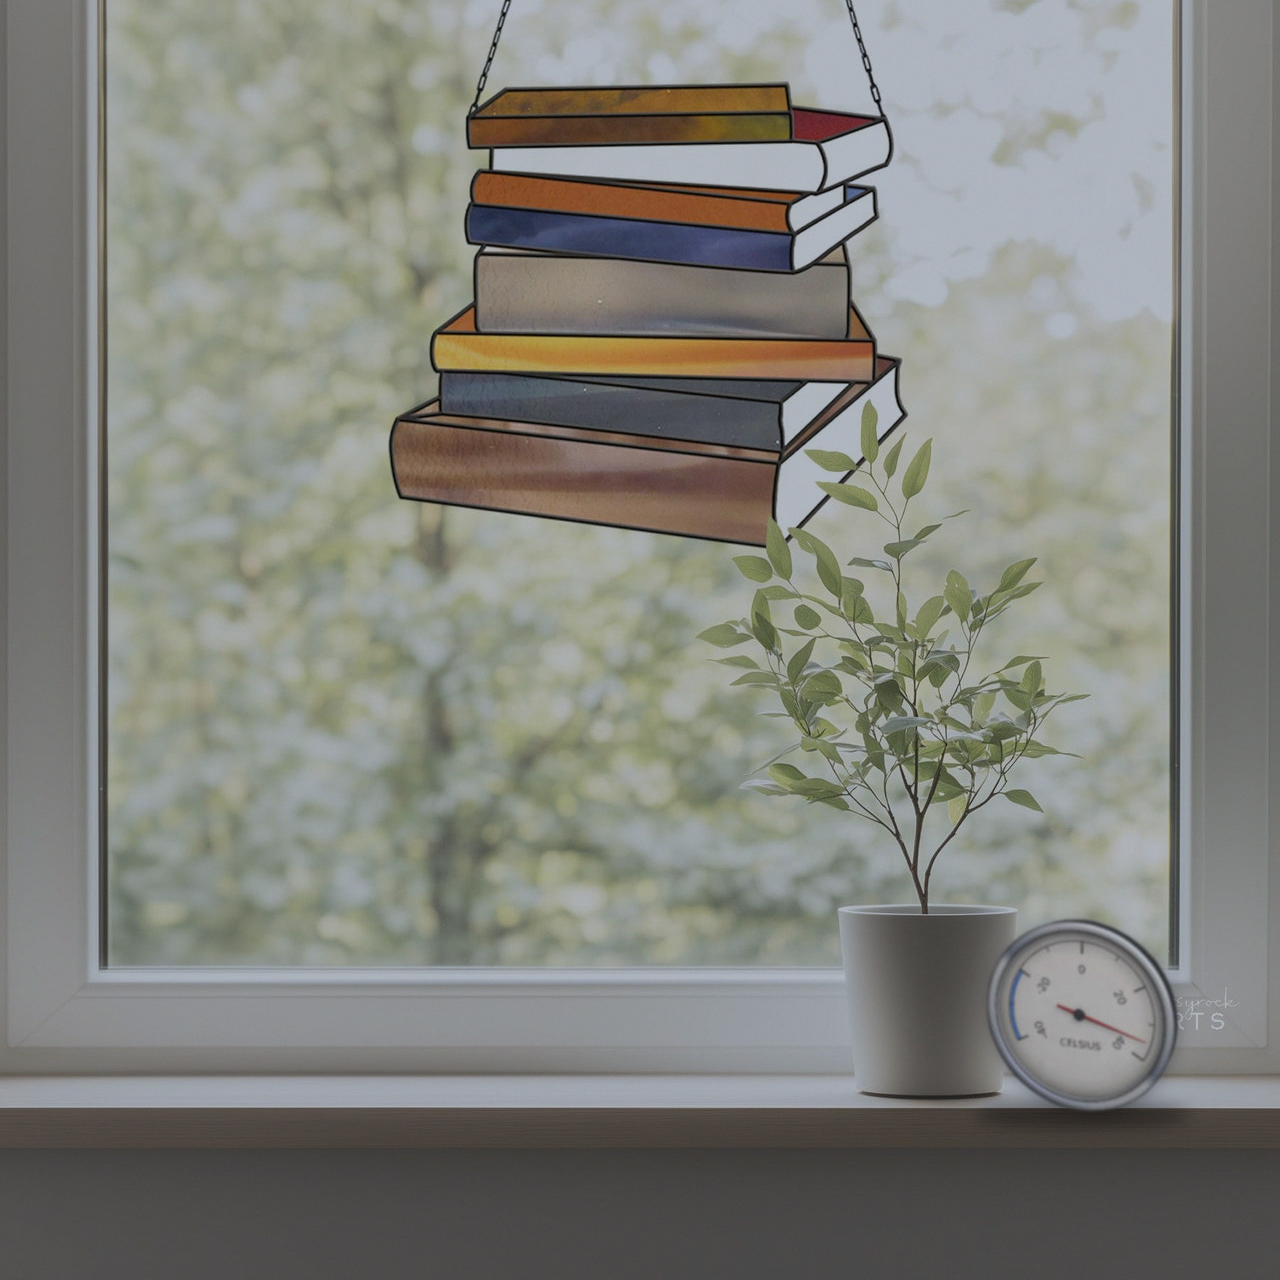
35 °C
